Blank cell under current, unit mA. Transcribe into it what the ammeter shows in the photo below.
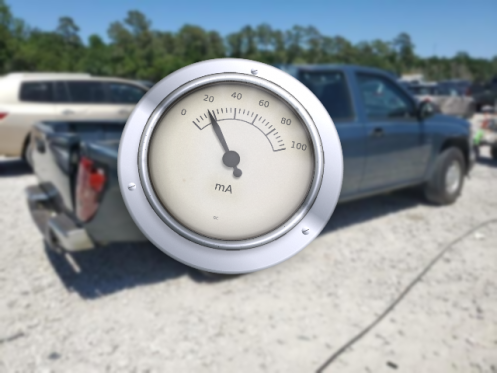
16 mA
